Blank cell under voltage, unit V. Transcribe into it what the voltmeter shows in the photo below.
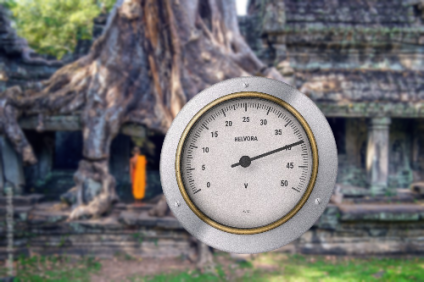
40 V
